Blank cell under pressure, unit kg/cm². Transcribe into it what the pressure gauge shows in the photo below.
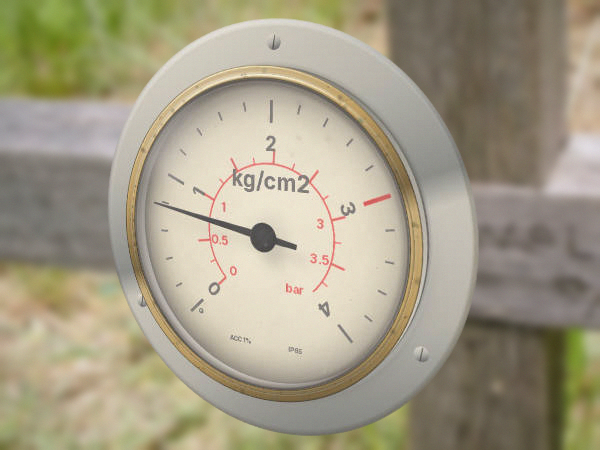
0.8 kg/cm²
